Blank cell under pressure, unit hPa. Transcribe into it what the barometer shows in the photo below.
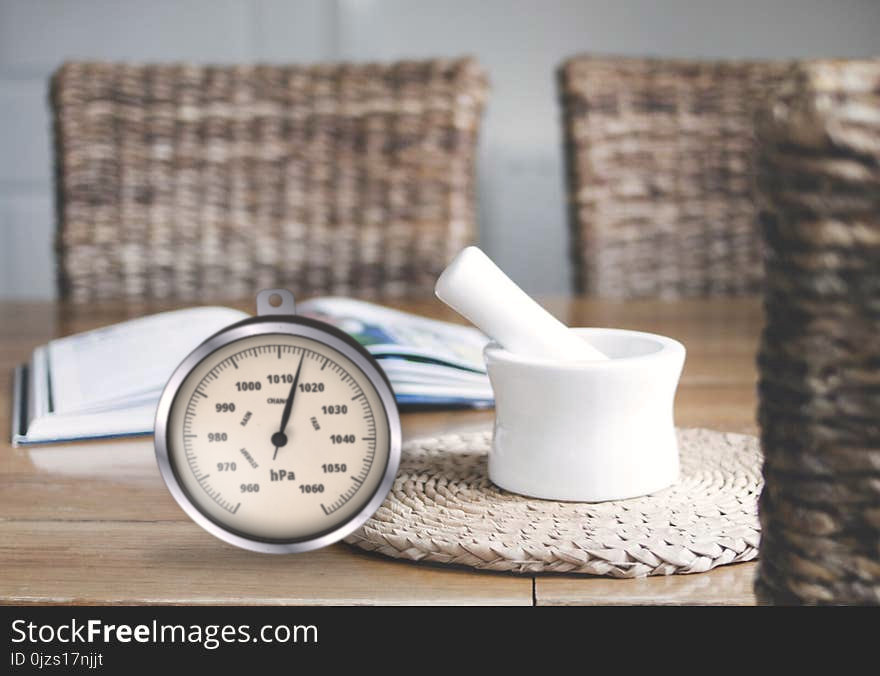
1015 hPa
